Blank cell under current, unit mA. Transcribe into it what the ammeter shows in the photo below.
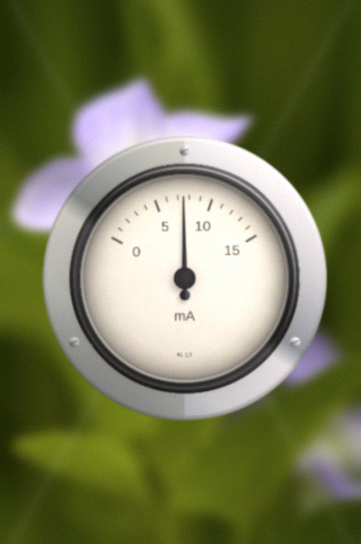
7.5 mA
